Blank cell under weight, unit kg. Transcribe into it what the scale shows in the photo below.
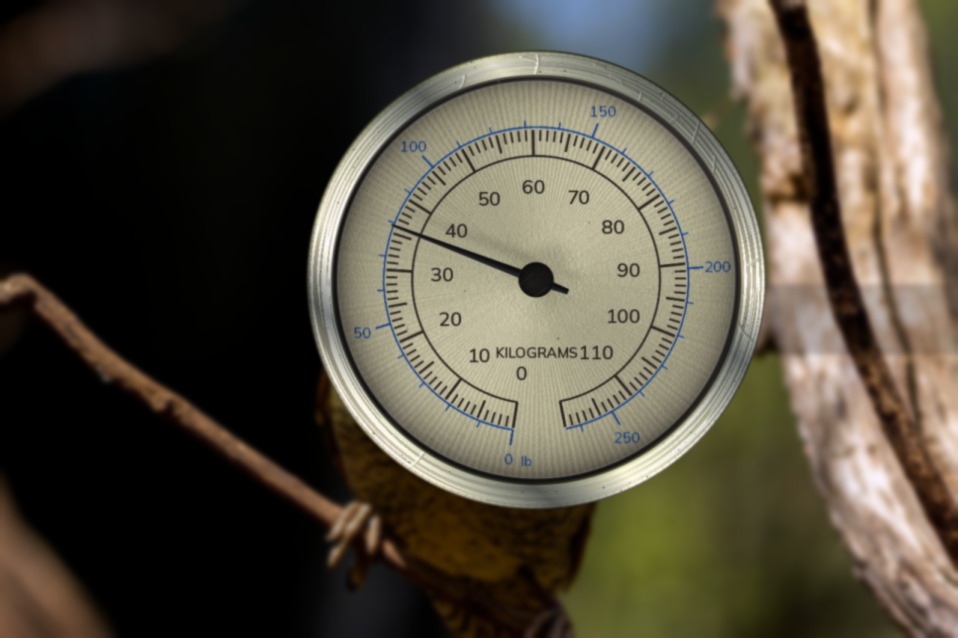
36 kg
